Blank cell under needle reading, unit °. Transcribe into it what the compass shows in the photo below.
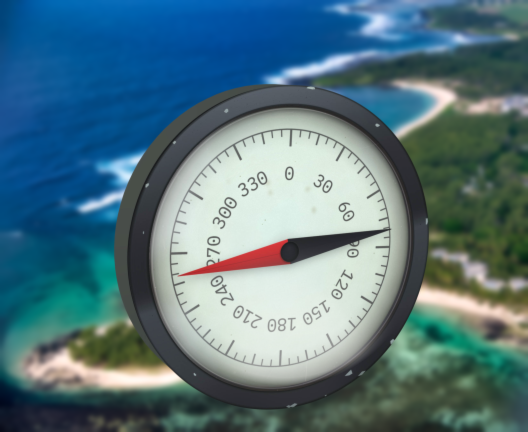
260 °
